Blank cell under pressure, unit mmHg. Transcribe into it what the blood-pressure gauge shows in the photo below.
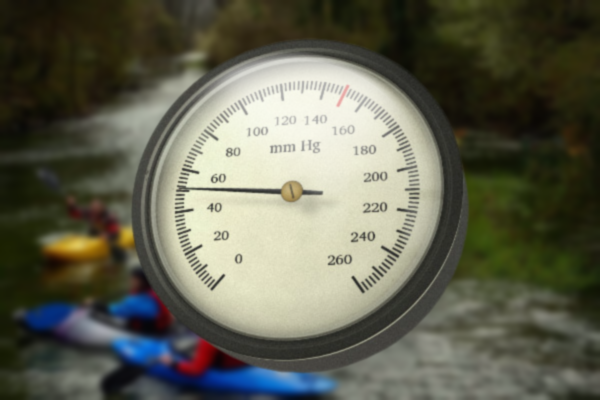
50 mmHg
